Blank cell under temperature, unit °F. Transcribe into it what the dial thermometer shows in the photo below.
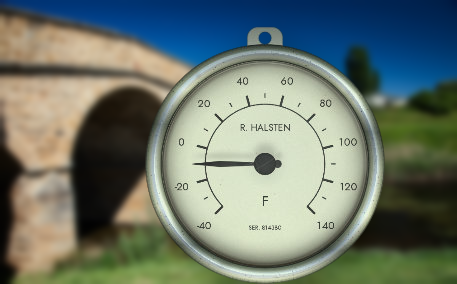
-10 °F
